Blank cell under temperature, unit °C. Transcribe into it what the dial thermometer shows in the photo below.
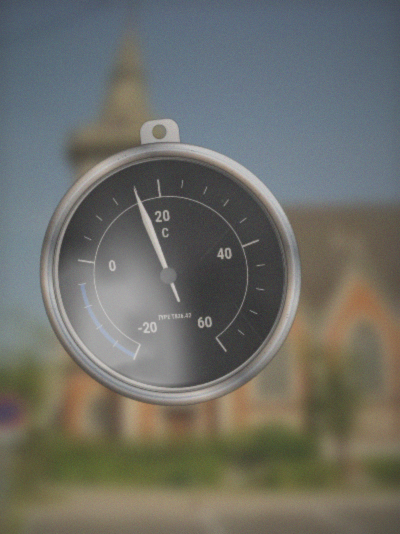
16 °C
